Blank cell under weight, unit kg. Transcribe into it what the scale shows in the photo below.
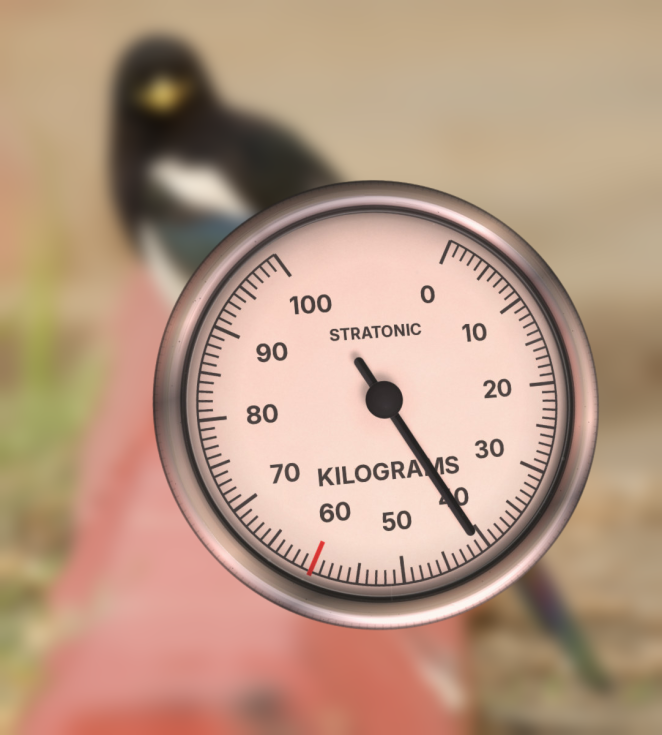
41 kg
